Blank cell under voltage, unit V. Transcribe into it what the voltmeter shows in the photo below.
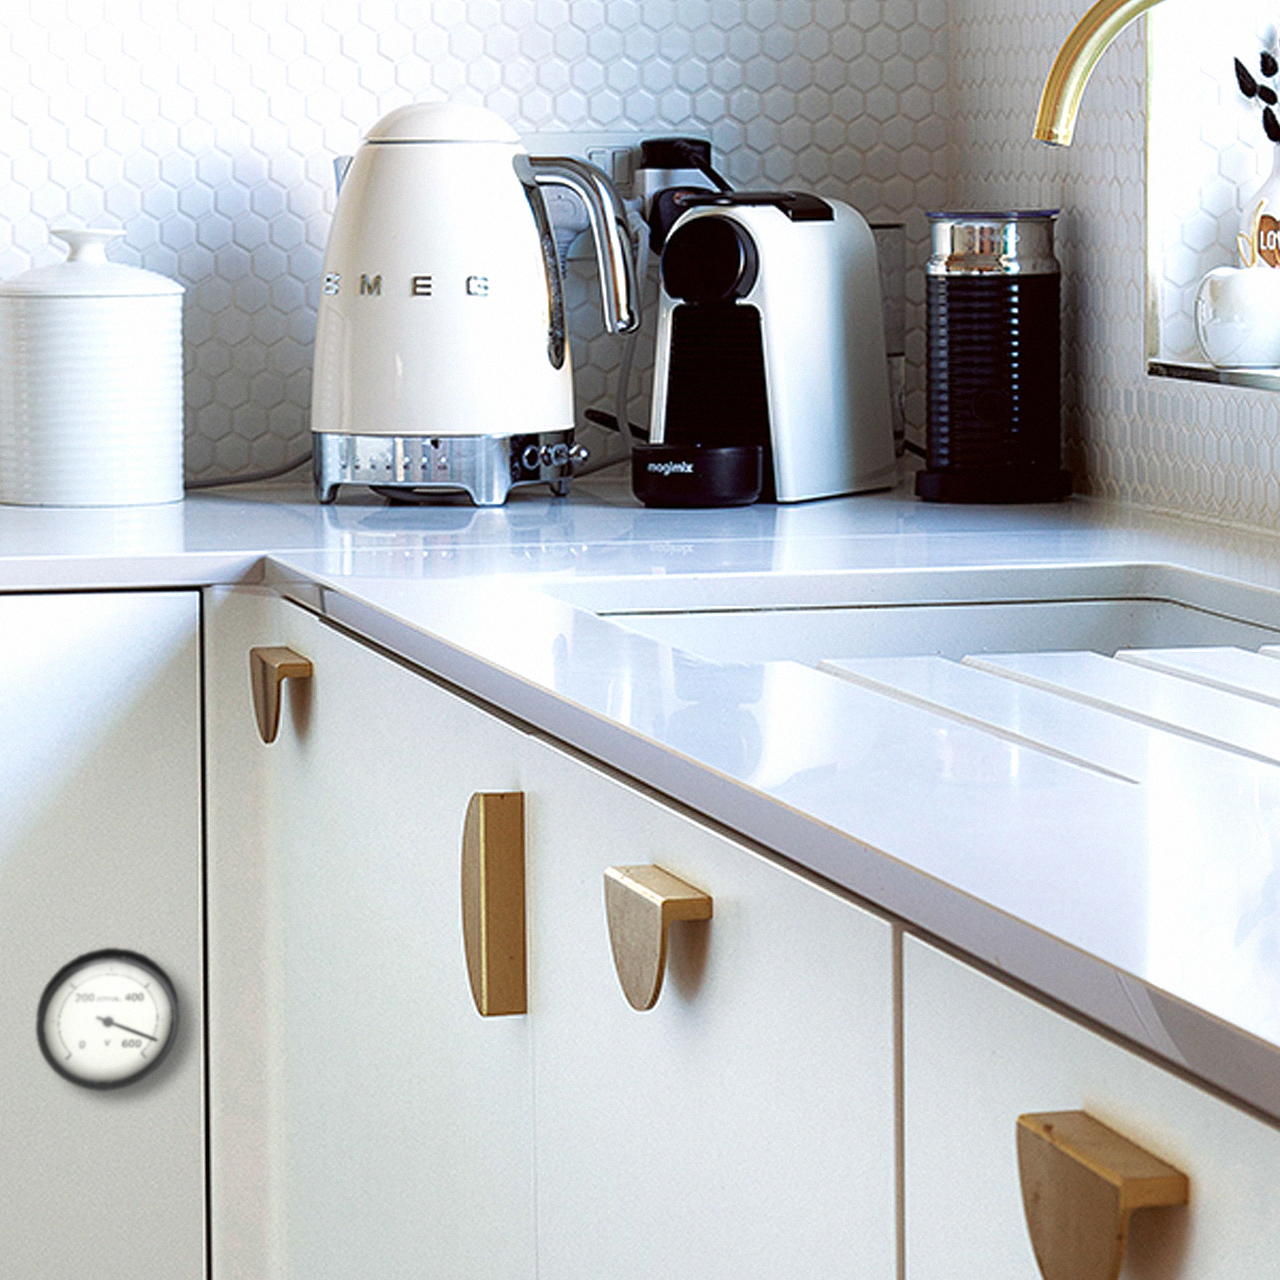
550 V
